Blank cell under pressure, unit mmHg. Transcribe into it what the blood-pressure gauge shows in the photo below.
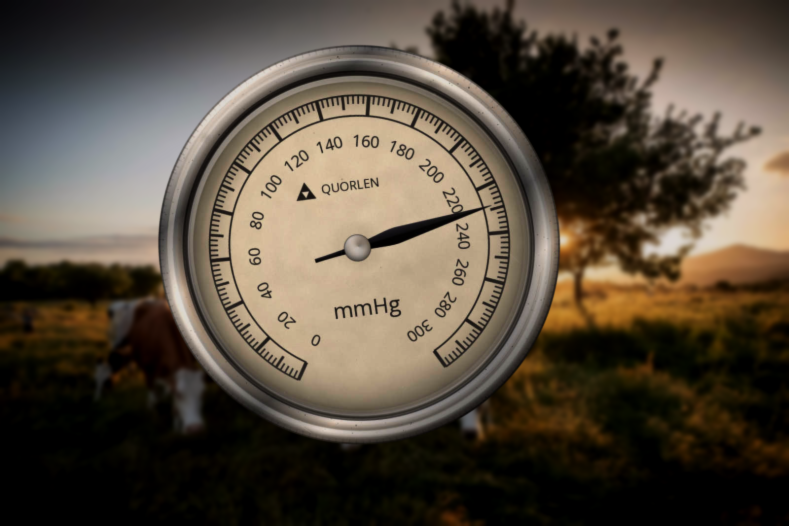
228 mmHg
